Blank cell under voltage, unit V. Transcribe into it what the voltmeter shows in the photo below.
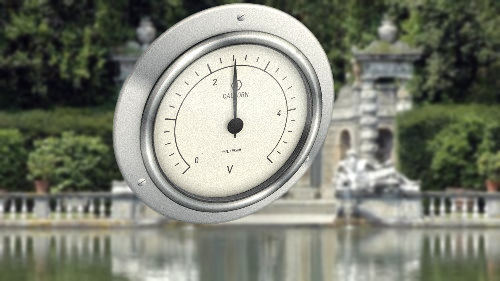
2.4 V
